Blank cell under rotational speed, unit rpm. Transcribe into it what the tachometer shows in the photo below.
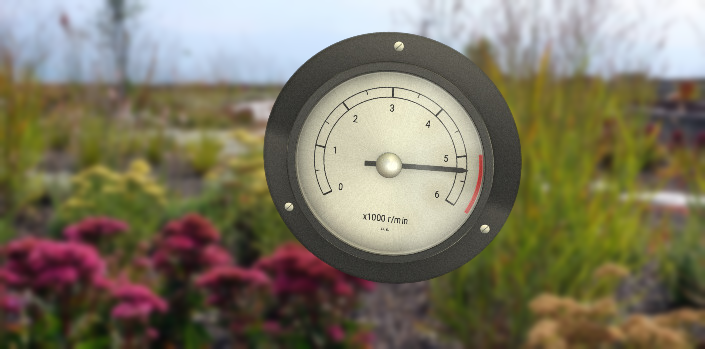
5250 rpm
